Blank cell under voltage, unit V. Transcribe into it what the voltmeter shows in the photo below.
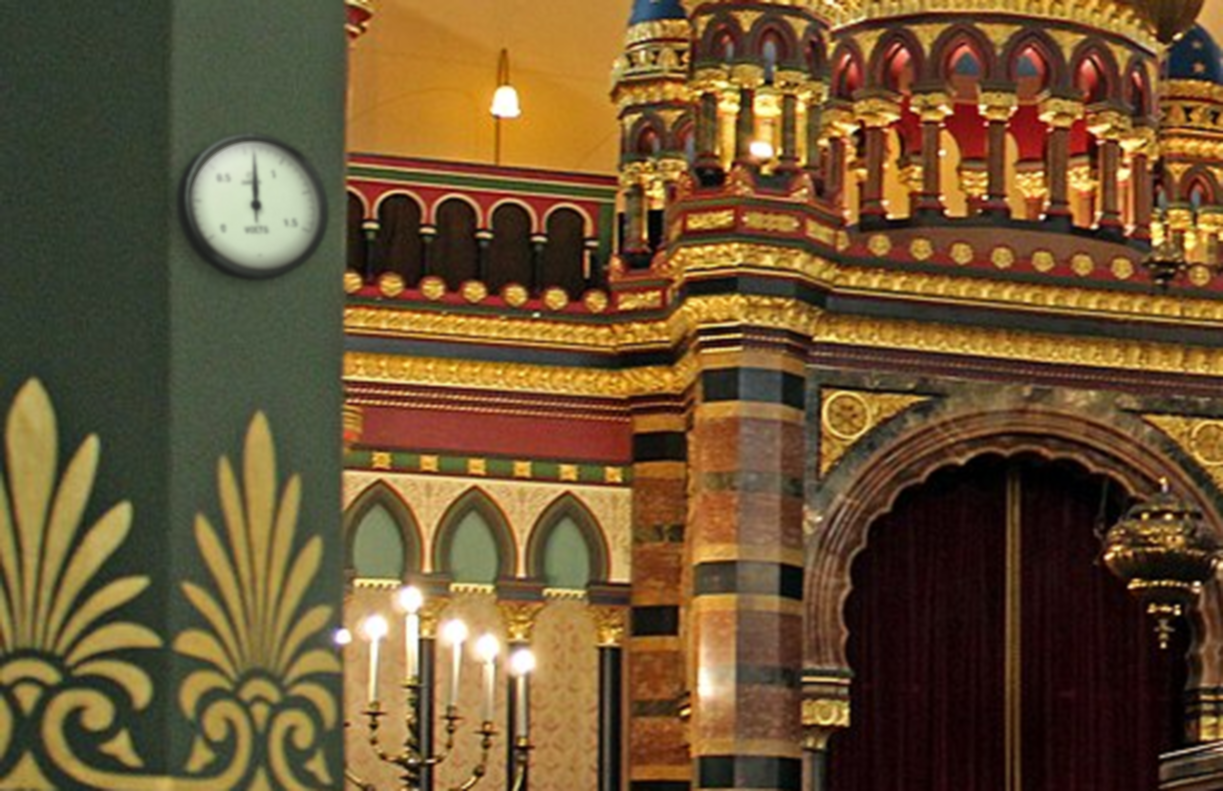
0.8 V
